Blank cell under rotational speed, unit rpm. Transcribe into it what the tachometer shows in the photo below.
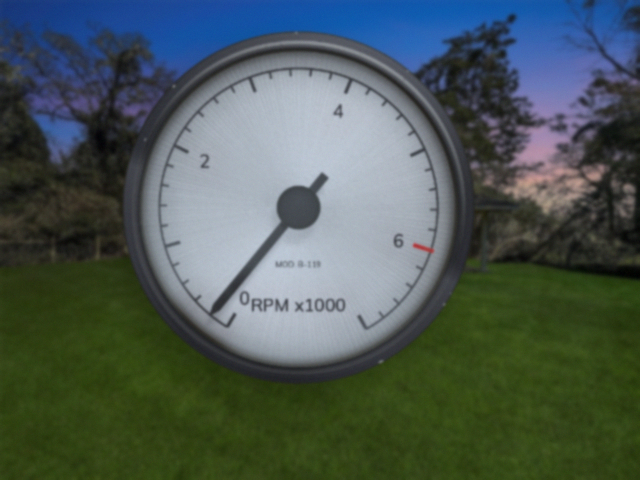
200 rpm
